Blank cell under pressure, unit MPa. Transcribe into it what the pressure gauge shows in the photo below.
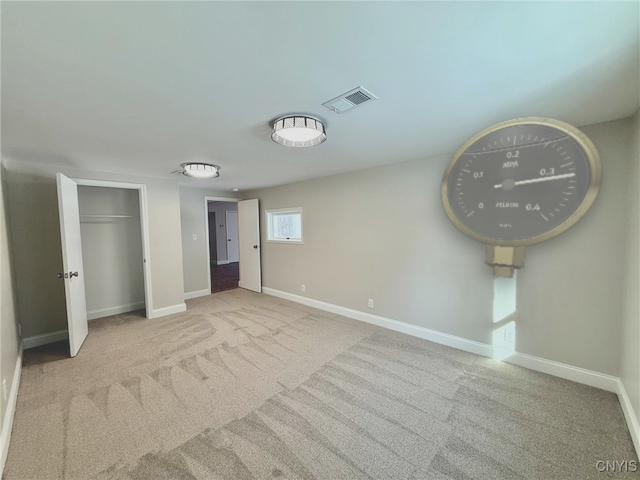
0.32 MPa
